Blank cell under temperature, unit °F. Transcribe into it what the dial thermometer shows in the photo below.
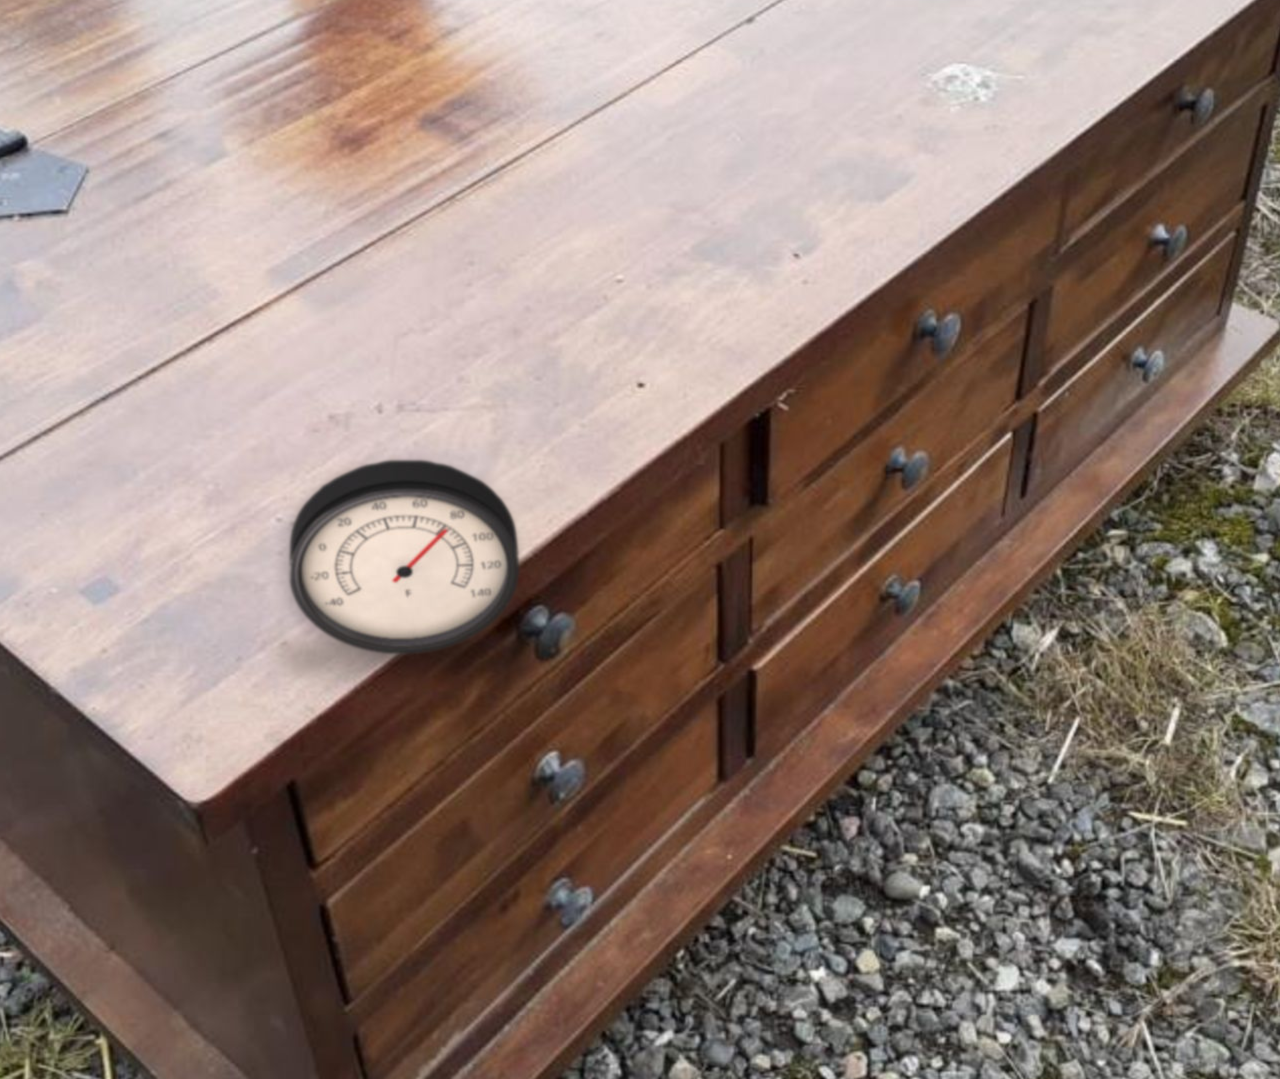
80 °F
